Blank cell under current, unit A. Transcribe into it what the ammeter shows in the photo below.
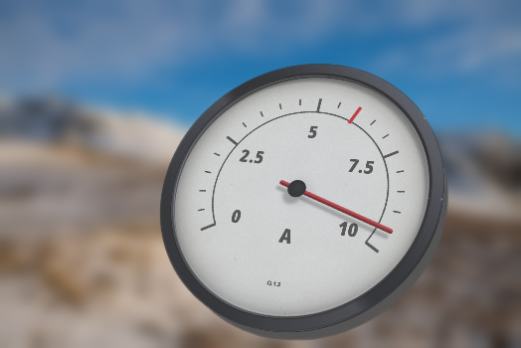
9.5 A
